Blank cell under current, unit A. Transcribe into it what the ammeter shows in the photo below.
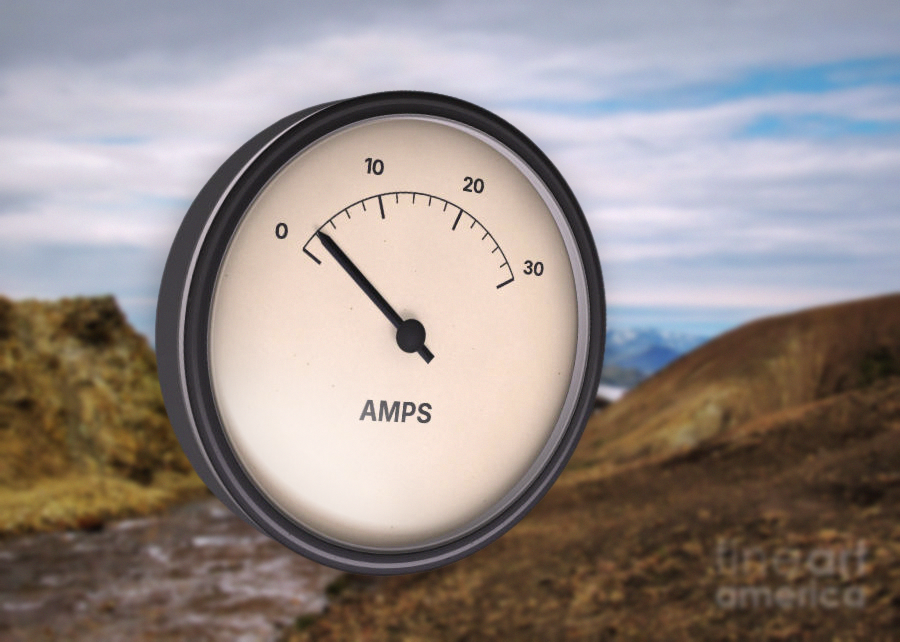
2 A
